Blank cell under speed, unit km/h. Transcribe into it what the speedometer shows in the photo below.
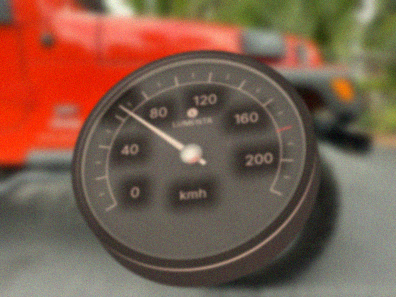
65 km/h
